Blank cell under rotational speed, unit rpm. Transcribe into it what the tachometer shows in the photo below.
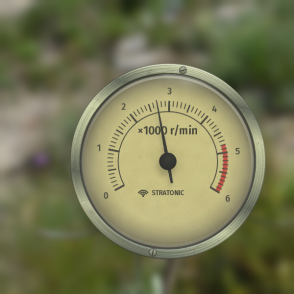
2700 rpm
